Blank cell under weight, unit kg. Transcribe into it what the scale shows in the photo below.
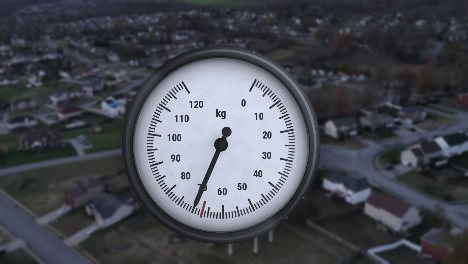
70 kg
